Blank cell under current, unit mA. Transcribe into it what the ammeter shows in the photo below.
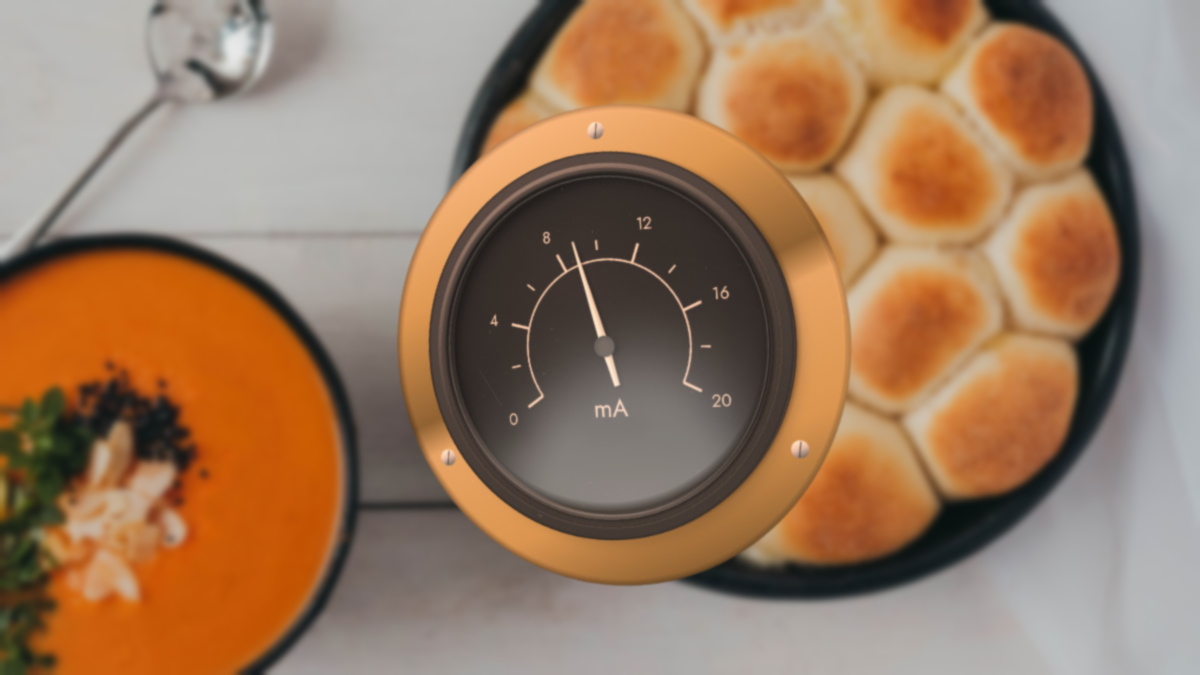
9 mA
